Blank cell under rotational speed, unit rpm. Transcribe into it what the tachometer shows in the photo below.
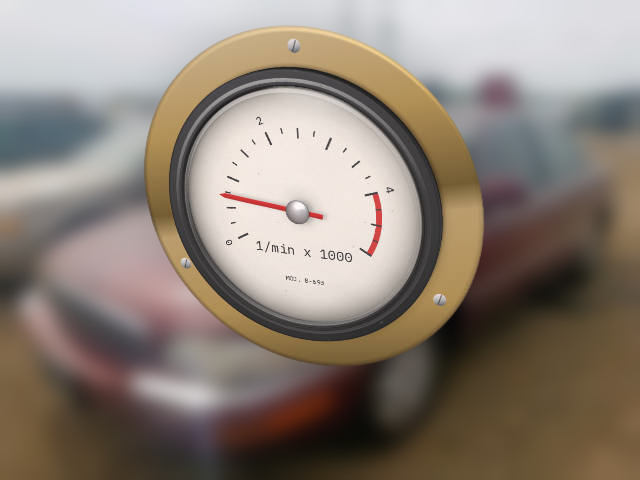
750 rpm
